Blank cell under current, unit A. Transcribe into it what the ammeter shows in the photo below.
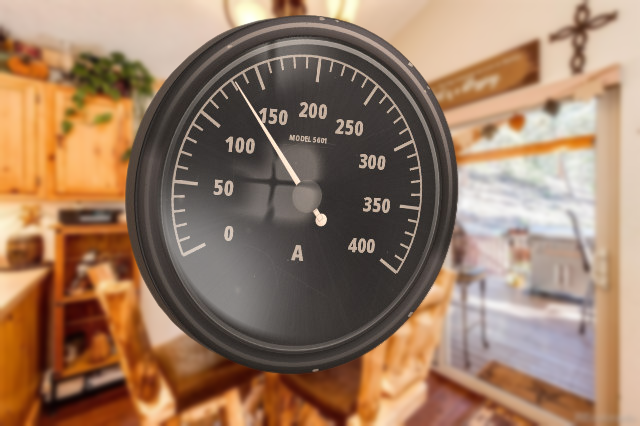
130 A
